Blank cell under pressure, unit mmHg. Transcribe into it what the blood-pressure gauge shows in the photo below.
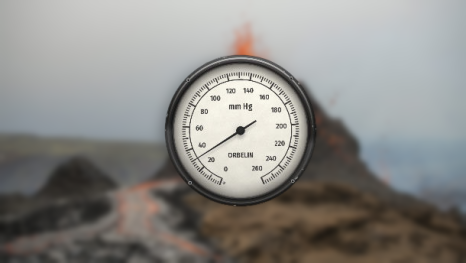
30 mmHg
